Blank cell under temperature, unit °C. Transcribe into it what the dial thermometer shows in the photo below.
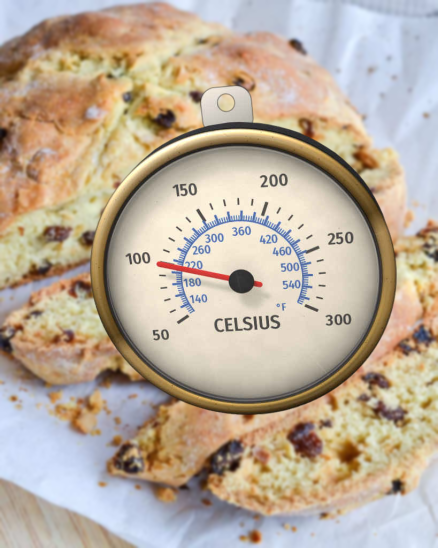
100 °C
